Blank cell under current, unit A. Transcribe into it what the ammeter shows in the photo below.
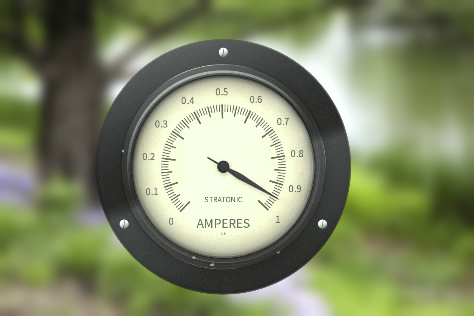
0.95 A
